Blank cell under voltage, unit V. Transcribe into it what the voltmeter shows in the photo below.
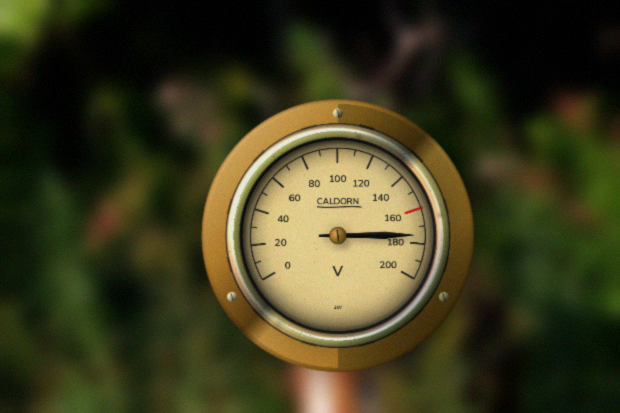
175 V
